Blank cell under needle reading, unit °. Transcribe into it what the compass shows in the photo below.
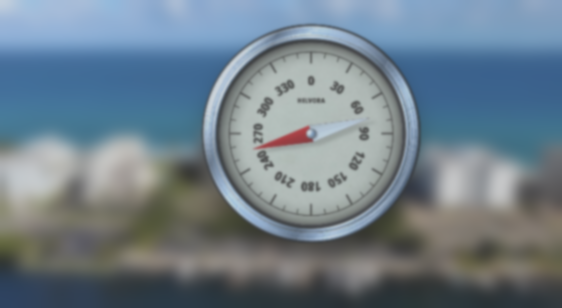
255 °
